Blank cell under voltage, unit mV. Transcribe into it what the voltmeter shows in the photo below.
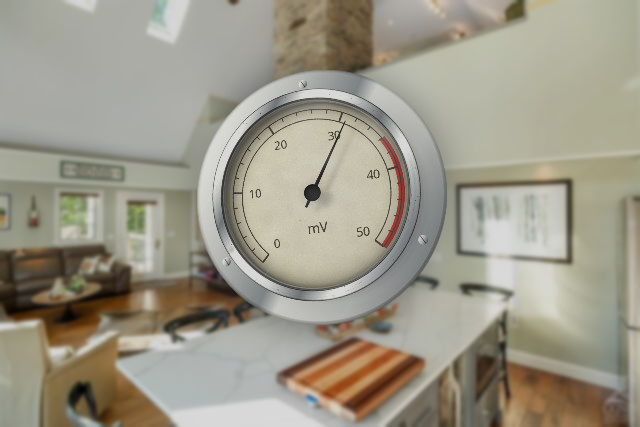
31 mV
